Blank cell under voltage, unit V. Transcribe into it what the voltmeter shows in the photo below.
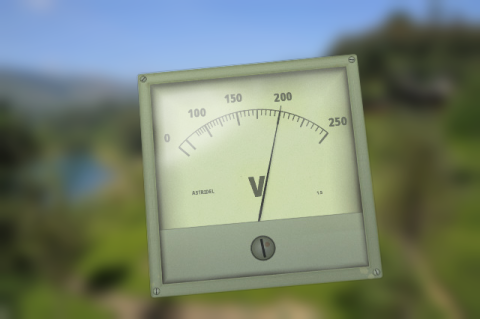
200 V
